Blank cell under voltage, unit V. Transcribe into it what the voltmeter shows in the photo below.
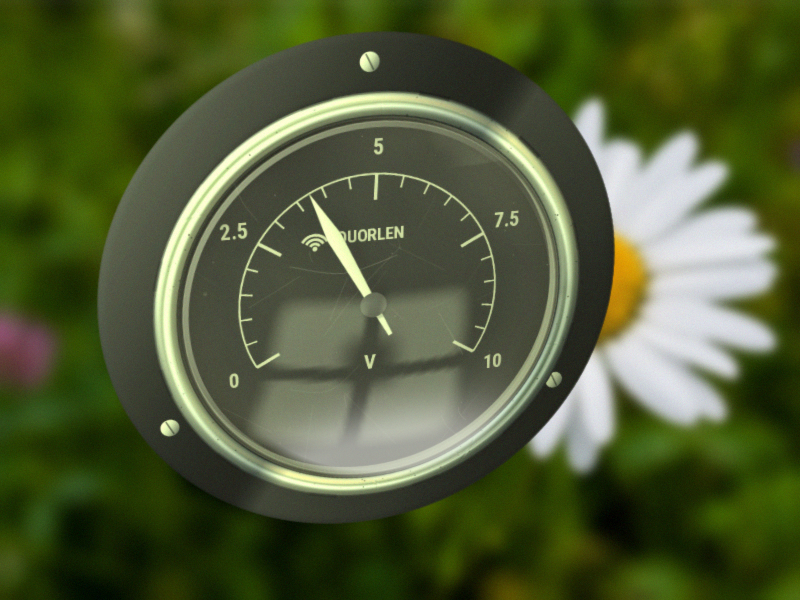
3.75 V
